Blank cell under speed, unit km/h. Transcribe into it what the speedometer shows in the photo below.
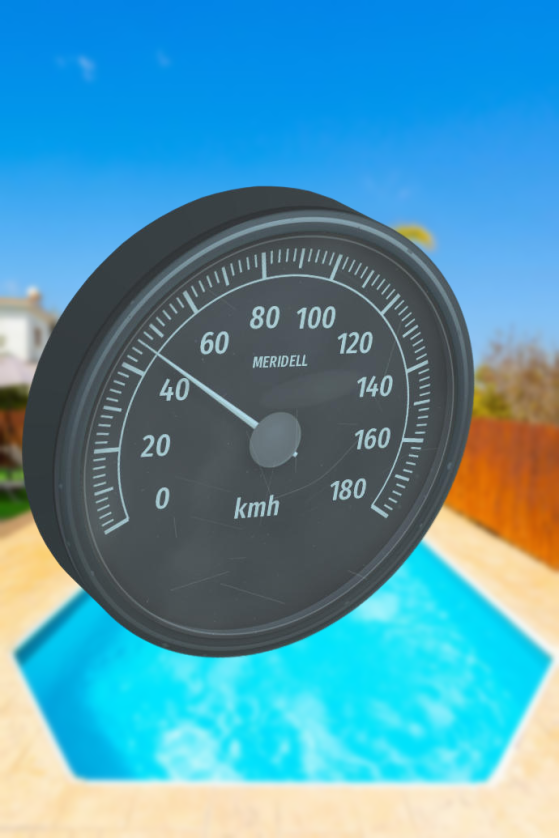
46 km/h
